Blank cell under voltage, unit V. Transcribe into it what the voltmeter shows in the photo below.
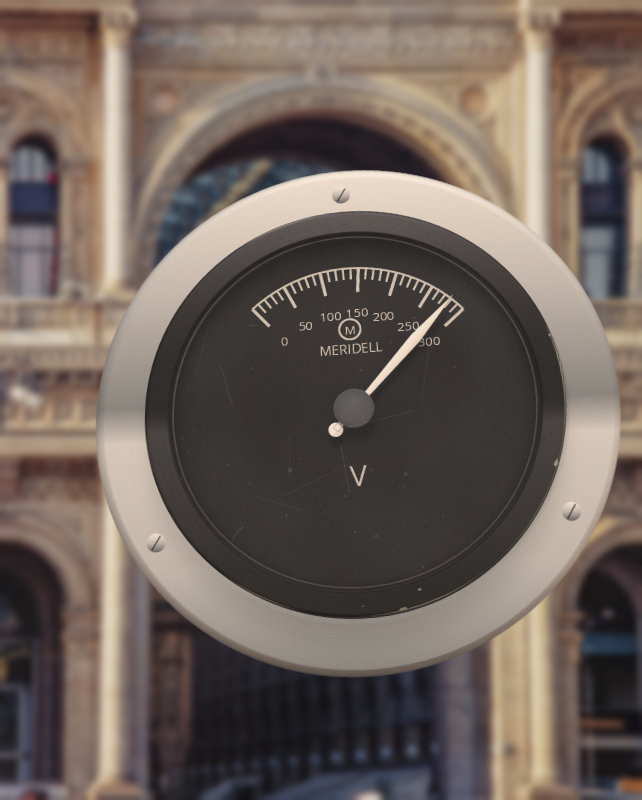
280 V
